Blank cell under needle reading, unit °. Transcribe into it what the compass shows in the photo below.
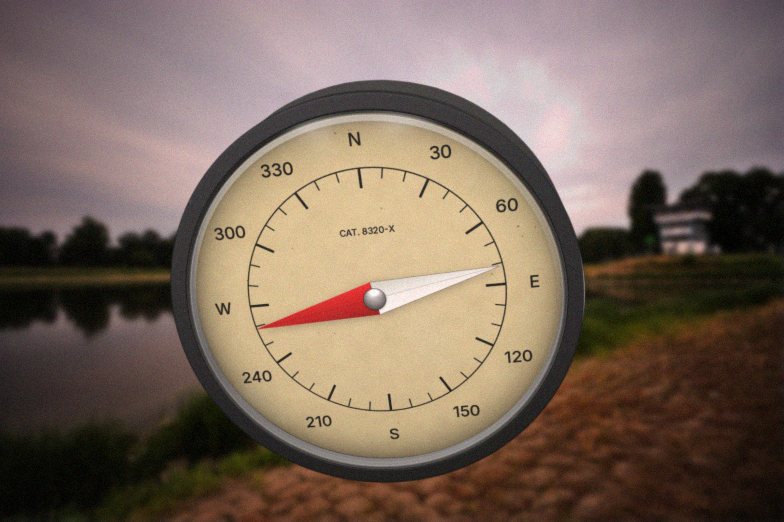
260 °
